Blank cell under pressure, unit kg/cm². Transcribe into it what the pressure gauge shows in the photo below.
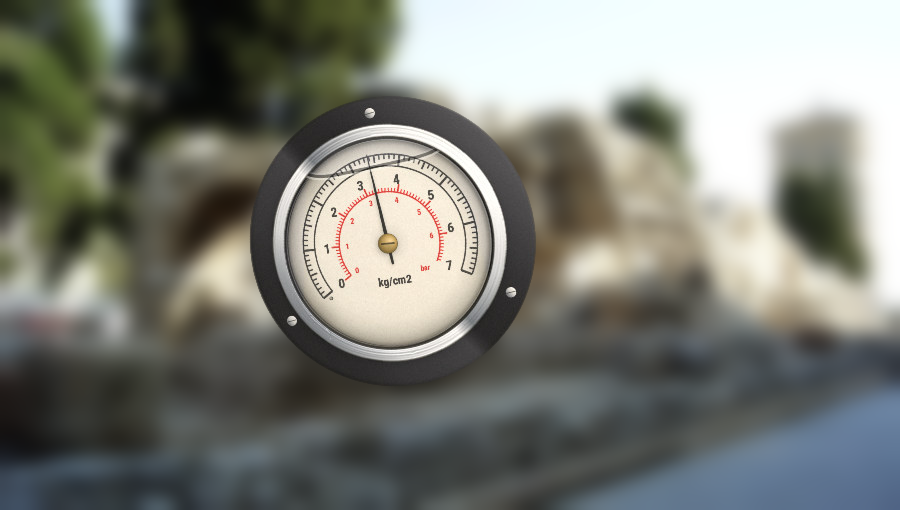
3.4 kg/cm²
